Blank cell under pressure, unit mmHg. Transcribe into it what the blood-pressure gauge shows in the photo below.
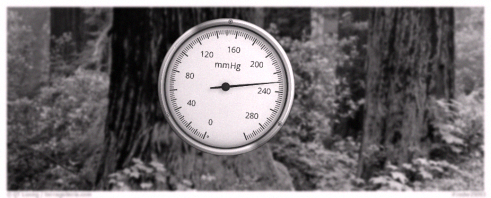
230 mmHg
